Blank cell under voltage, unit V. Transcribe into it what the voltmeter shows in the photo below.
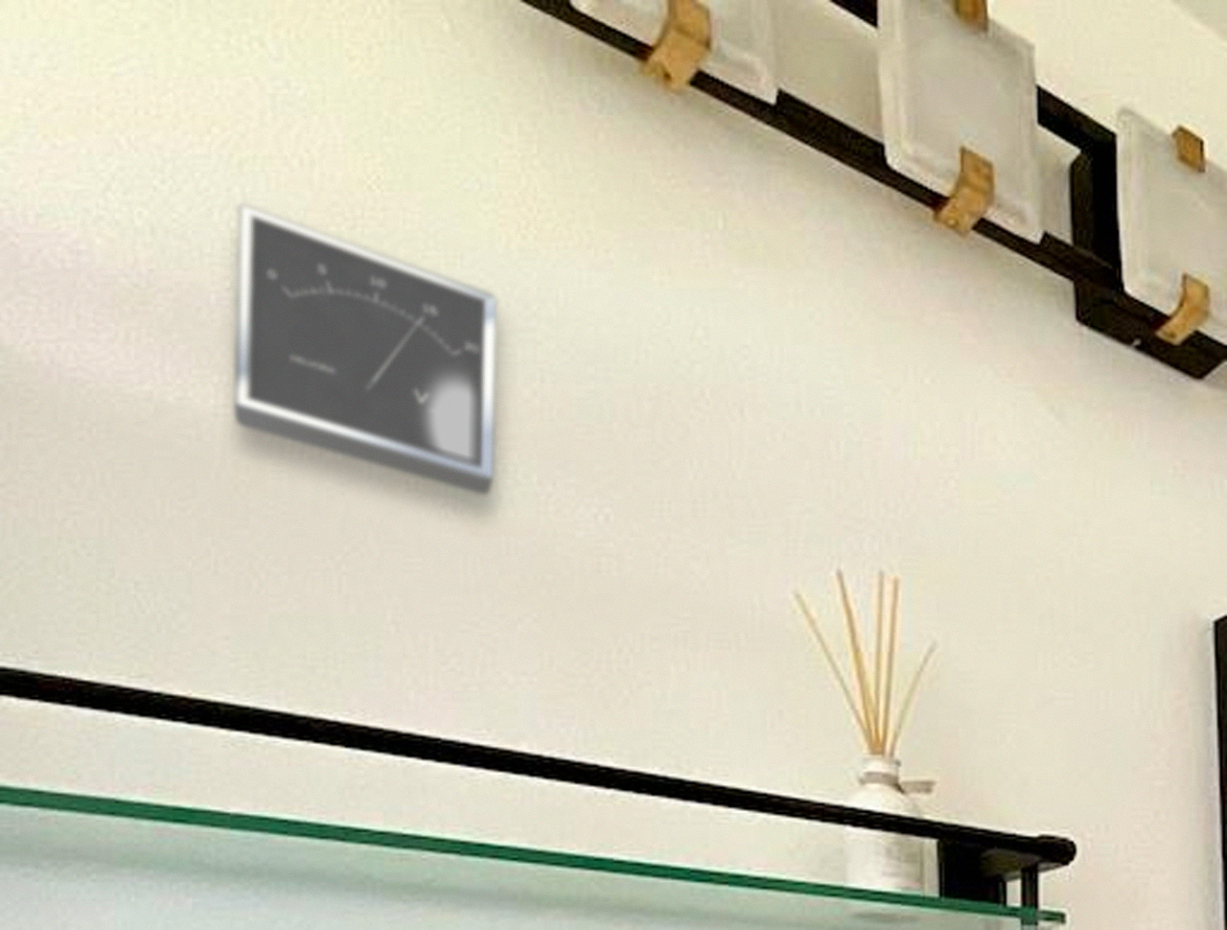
15 V
